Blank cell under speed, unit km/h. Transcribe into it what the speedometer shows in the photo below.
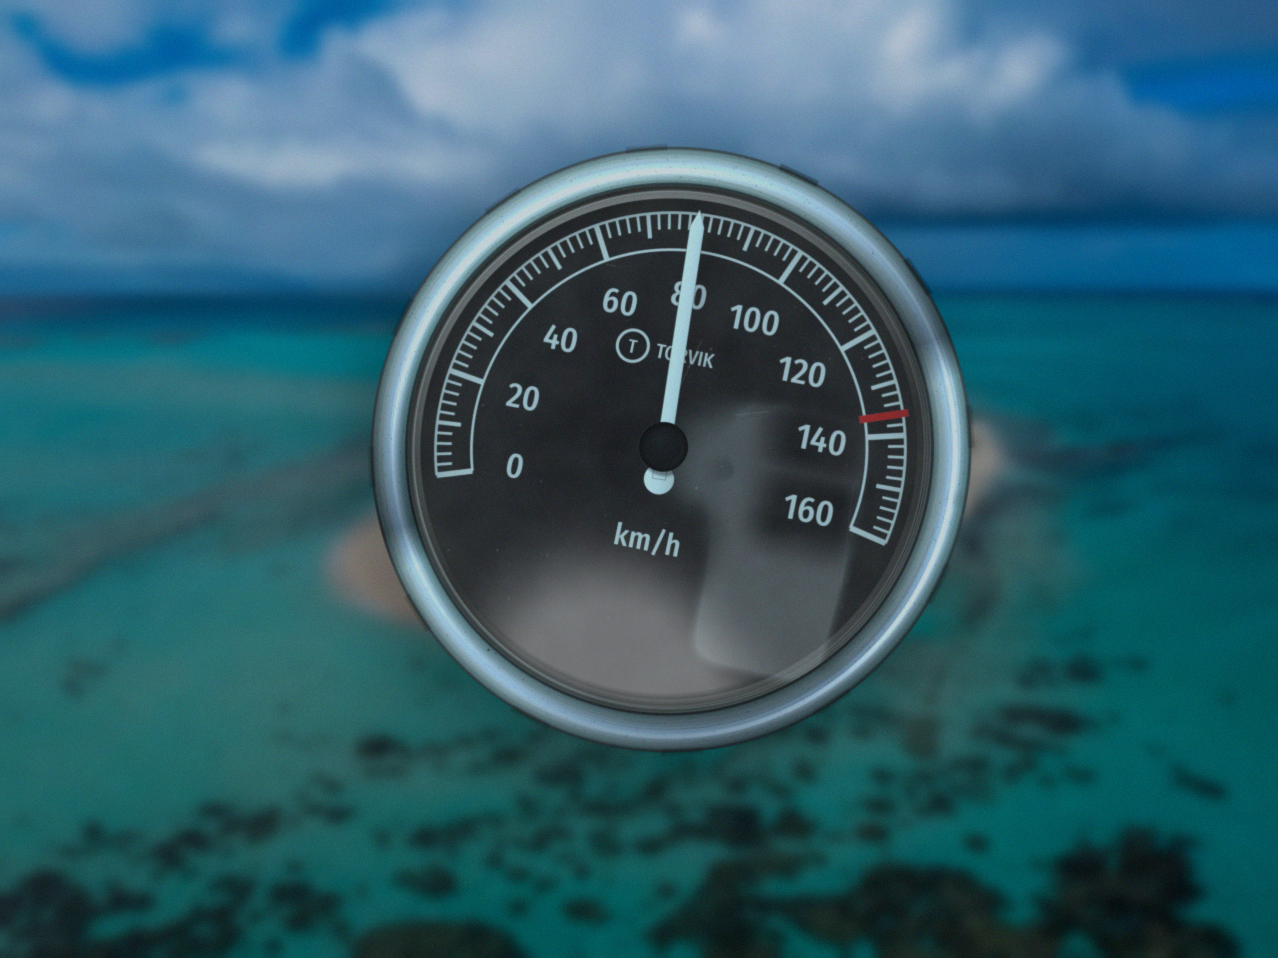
80 km/h
